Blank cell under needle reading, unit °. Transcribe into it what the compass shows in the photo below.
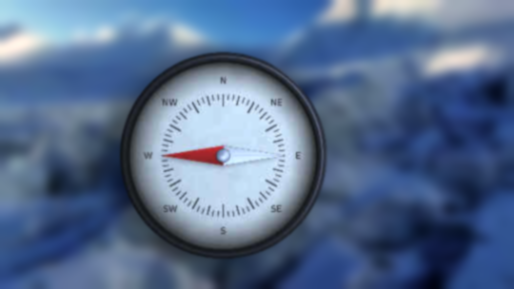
270 °
